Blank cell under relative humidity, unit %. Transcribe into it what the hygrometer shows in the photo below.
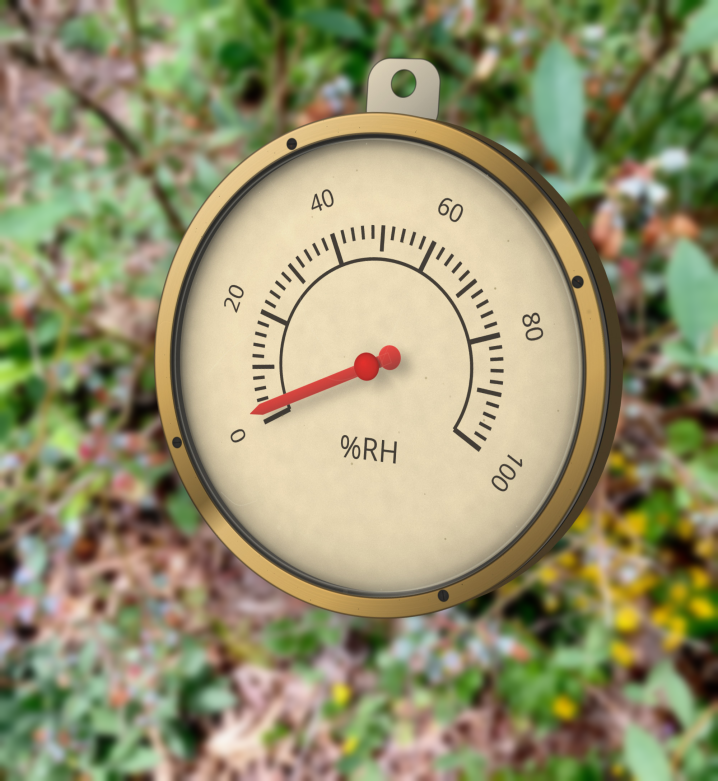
2 %
